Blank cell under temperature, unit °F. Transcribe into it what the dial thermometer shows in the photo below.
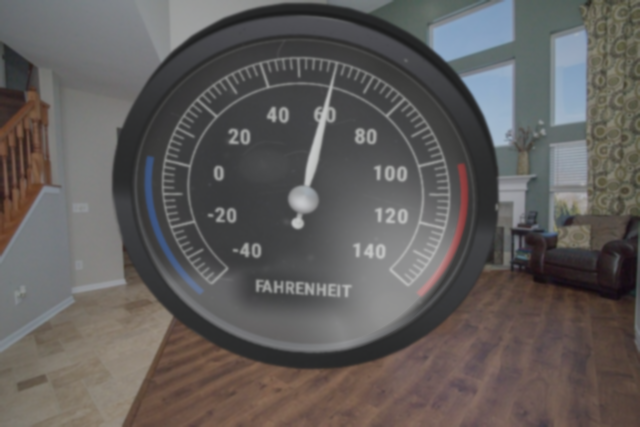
60 °F
